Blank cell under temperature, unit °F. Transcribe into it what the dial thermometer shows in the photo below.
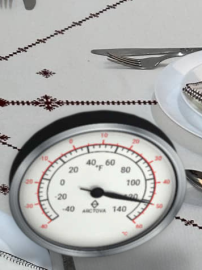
120 °F
